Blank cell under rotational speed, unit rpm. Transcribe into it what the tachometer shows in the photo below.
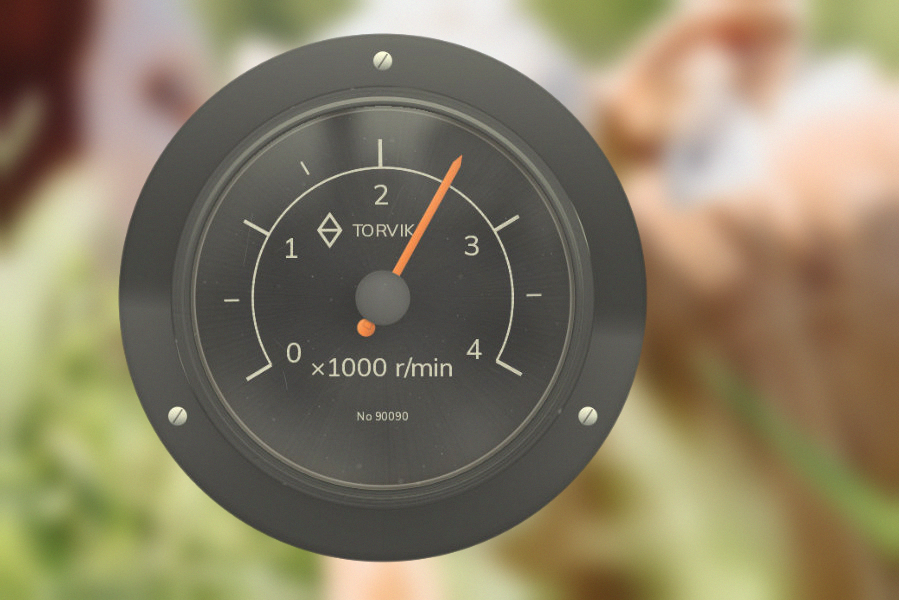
2500 rpm
